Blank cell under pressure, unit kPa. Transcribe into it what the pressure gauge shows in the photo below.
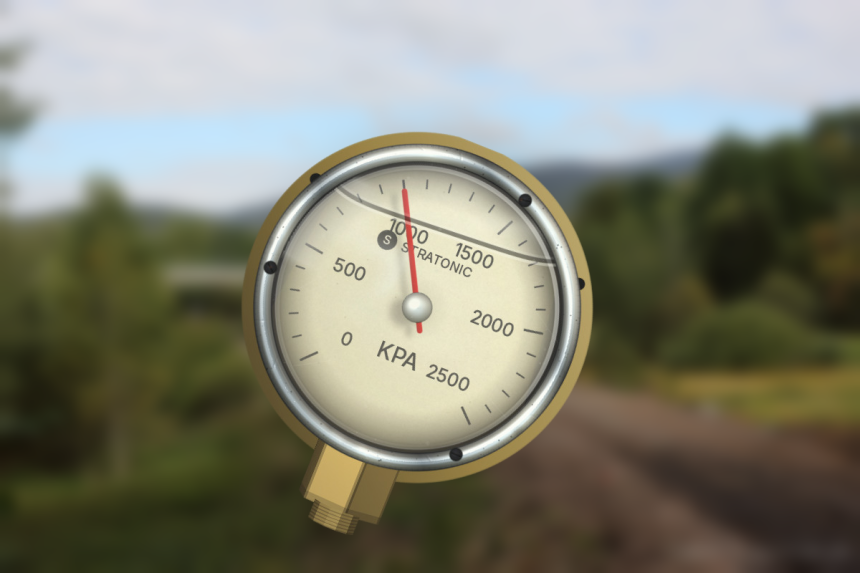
1000 kPa
